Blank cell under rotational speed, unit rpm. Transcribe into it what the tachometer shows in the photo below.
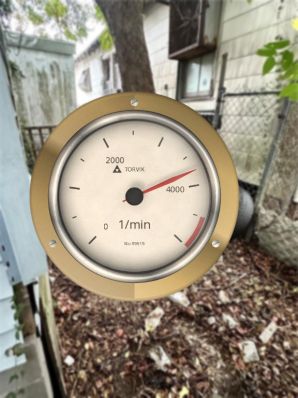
3750 rpm
